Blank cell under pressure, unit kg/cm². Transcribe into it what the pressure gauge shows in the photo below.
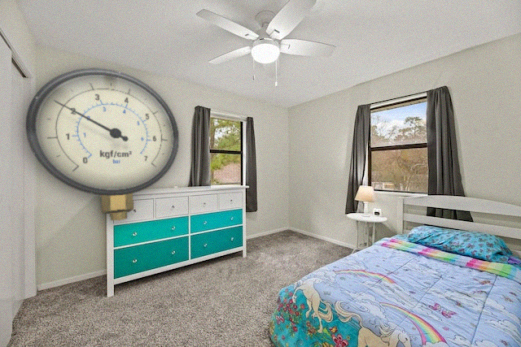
2 kg/cm²
